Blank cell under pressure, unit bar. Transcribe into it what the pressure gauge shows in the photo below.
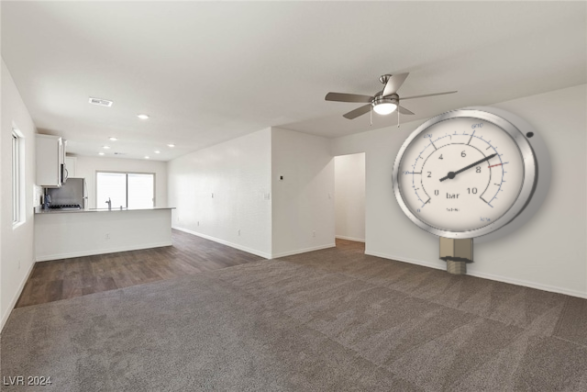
7.5 bar
